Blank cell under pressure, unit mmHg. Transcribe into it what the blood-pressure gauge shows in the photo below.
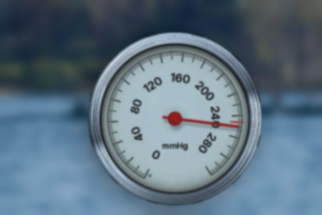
250 mmHg
